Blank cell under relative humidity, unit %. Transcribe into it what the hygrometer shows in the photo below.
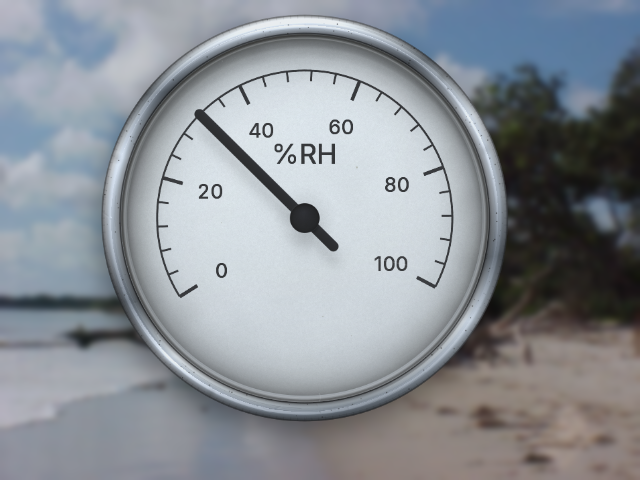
32 %
